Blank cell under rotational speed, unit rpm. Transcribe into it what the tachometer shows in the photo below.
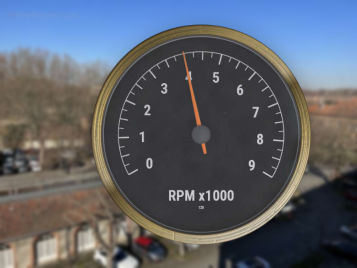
4000 rpm
